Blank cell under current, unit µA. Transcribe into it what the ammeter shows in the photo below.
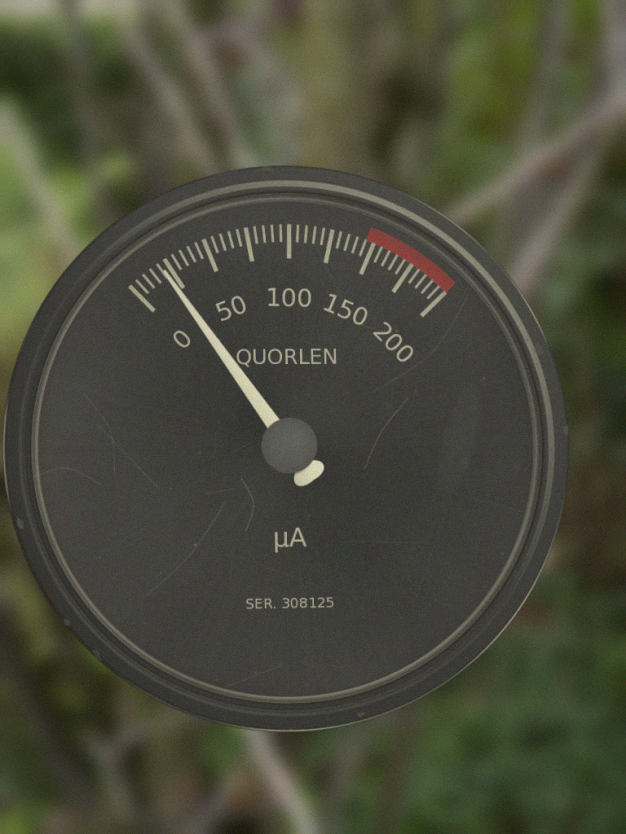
20 µA
